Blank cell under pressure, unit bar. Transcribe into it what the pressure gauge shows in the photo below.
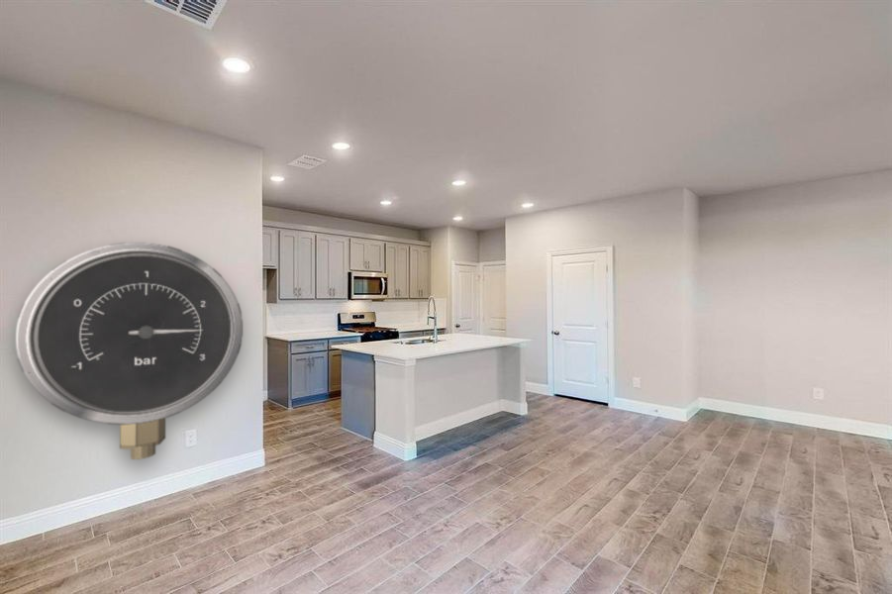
2.5 bar
